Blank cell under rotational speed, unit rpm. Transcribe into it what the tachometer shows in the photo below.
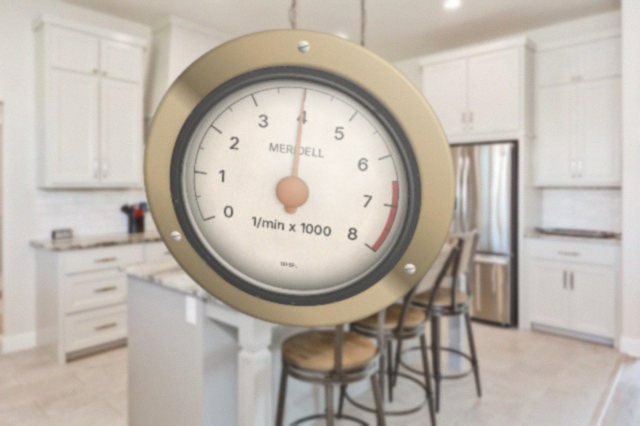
4000 rpm
